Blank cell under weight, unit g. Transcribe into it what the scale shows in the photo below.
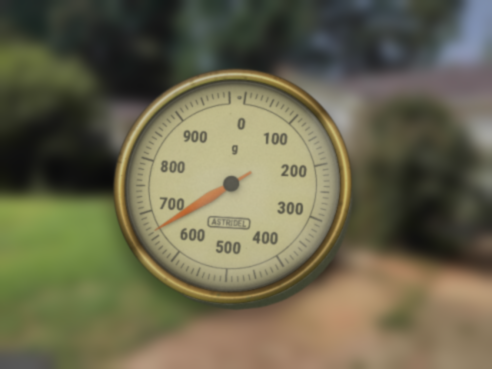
660 g
